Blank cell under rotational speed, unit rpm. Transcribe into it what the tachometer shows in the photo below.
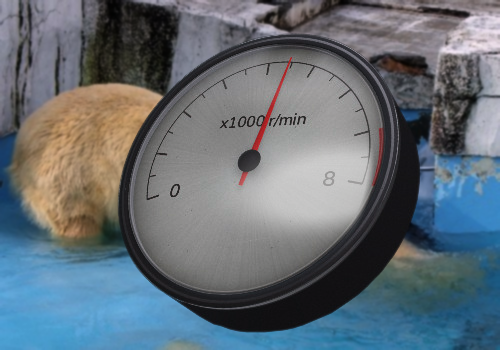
4500 rpm
